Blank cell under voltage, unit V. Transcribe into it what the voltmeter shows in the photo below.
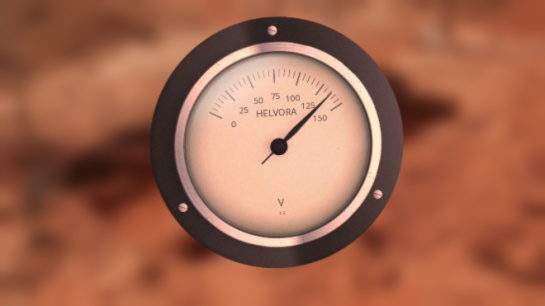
135 V
